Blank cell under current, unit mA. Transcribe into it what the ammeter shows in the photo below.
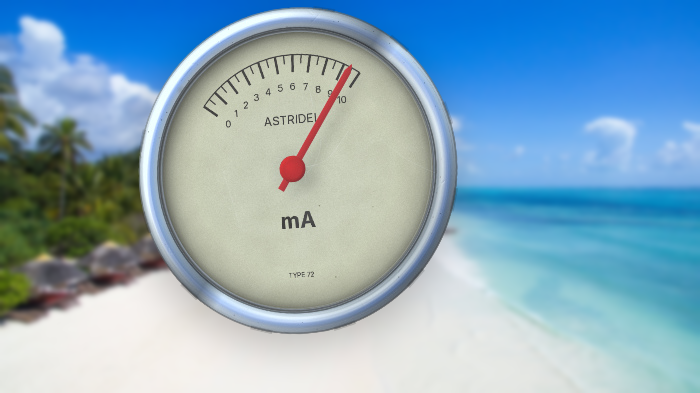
9.5 mA
